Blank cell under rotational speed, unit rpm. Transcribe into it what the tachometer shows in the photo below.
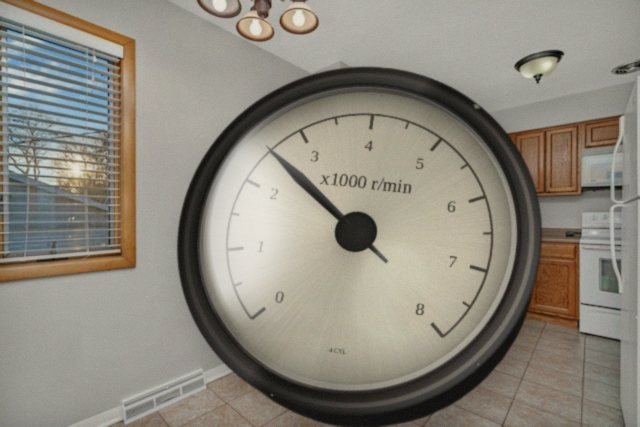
2500 rpm
